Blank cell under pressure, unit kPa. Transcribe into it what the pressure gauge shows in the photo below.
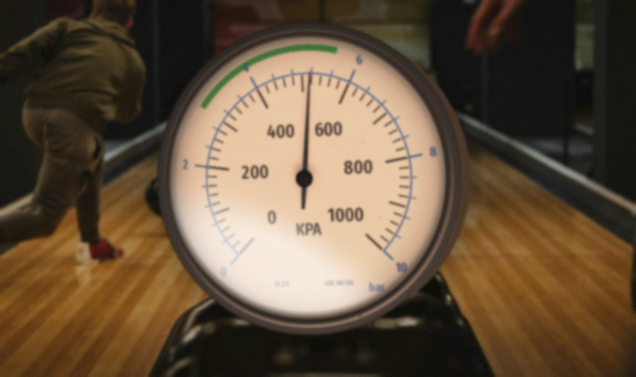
520 kPa
